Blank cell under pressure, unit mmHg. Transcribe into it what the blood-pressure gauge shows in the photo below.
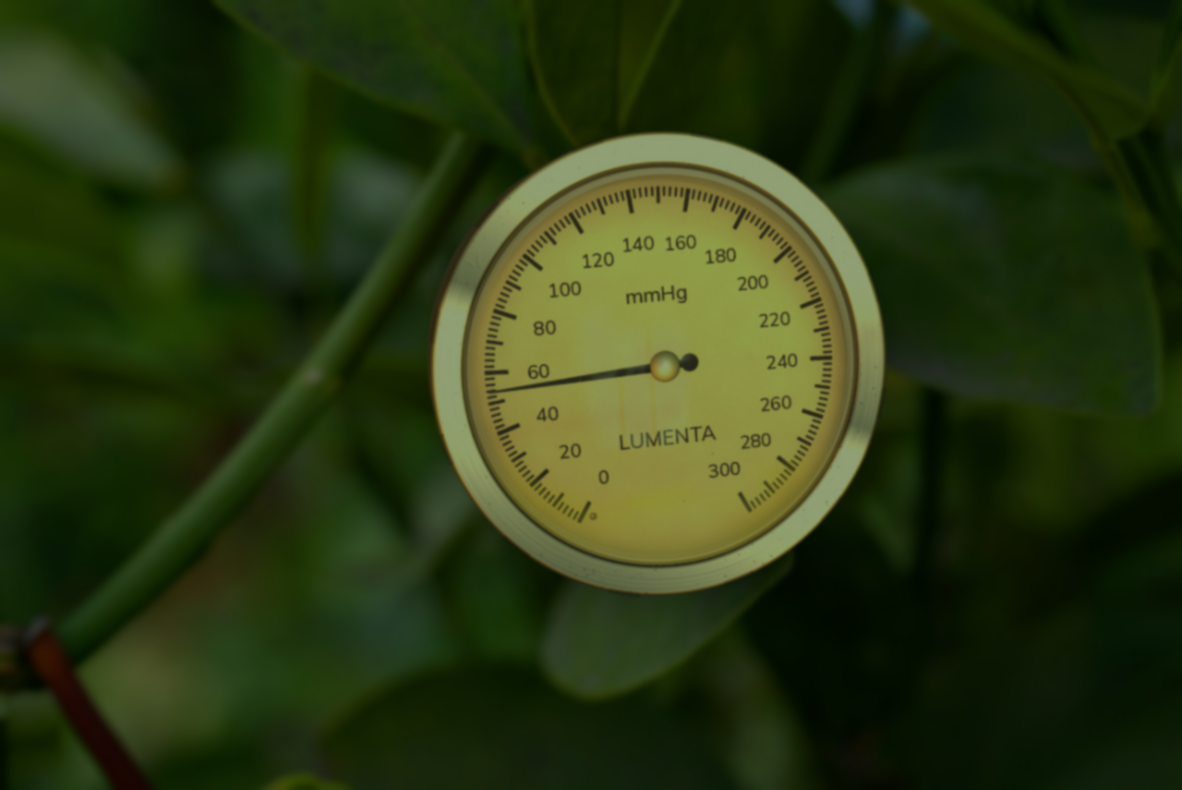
54 mmHg
